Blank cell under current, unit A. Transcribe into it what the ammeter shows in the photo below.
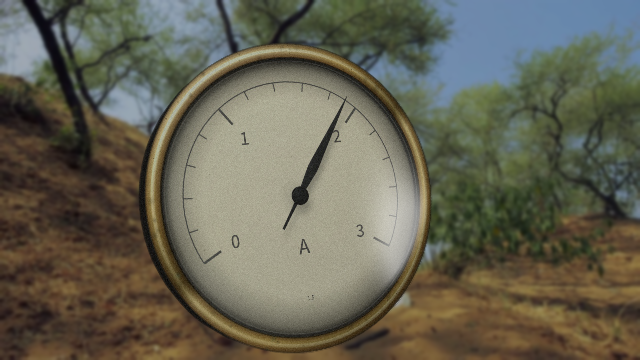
1.9 A
